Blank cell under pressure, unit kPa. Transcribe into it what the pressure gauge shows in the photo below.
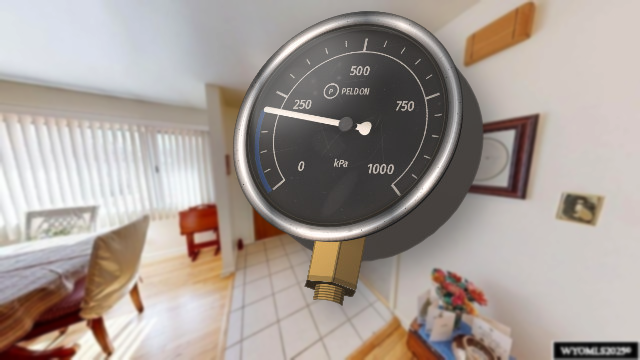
200 kPa
